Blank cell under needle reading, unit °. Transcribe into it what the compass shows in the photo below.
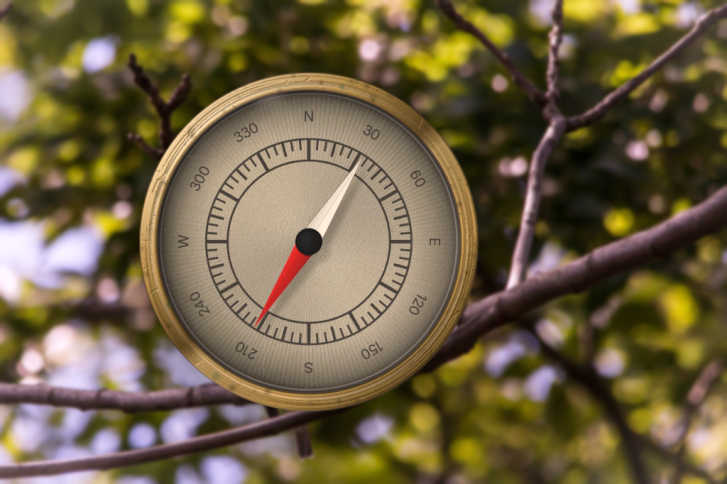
212.5 °
